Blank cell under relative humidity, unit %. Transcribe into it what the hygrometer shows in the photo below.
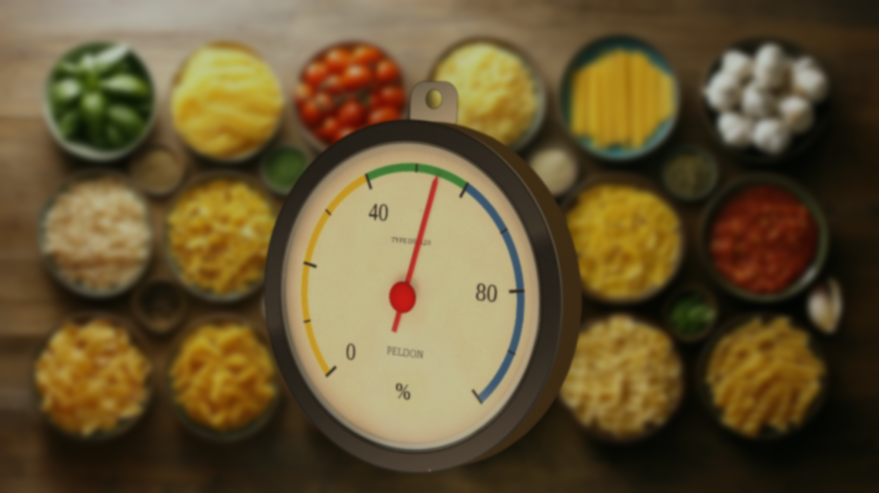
55 %
